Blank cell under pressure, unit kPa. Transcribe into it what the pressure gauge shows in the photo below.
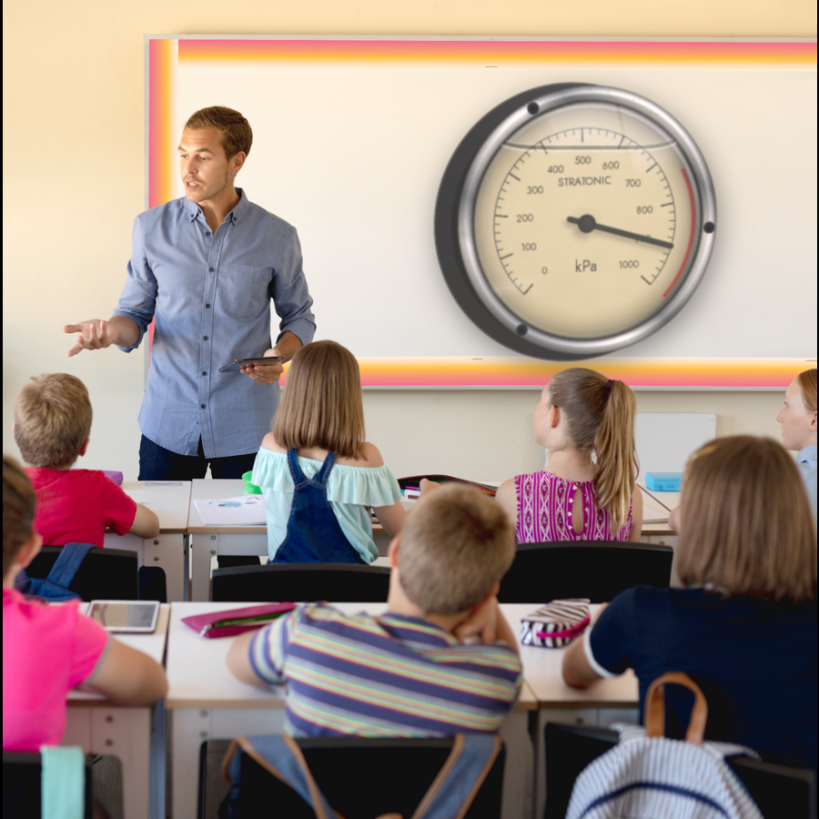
900 kPa
